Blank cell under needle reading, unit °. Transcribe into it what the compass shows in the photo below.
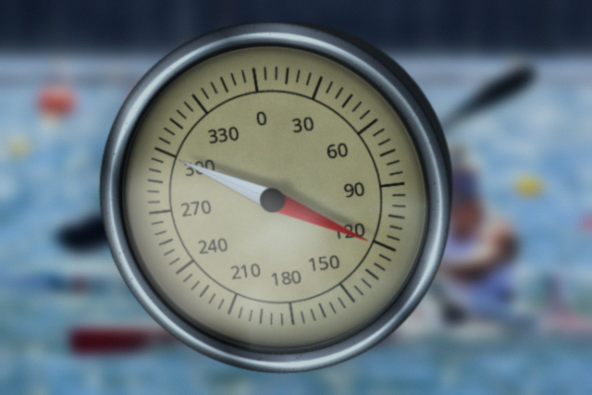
120 °
